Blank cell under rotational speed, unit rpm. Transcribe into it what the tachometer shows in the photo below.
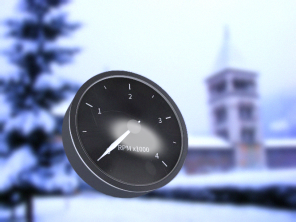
0 rpm
